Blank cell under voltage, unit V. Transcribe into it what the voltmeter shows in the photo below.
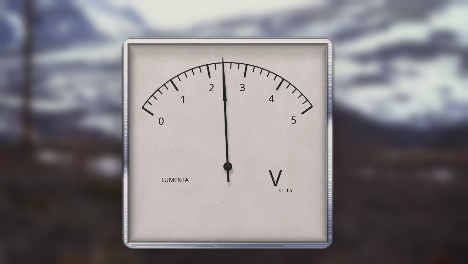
2.4 V
